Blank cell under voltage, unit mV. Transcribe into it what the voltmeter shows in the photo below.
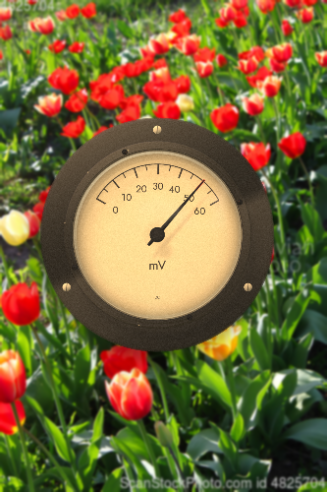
50 mV
